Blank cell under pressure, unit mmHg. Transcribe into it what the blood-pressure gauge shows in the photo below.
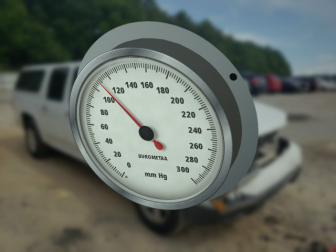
110 mmHg
